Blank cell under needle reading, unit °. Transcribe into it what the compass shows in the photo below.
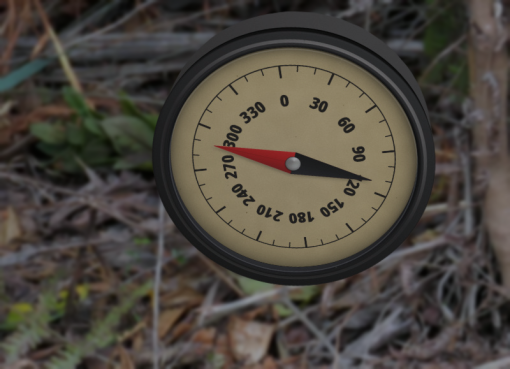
290 °
